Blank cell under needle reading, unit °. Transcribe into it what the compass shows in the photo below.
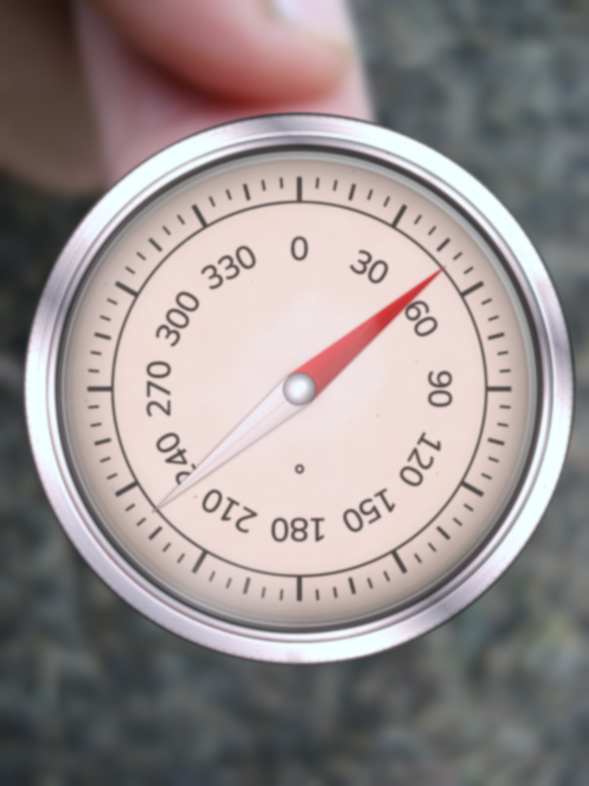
50 °
